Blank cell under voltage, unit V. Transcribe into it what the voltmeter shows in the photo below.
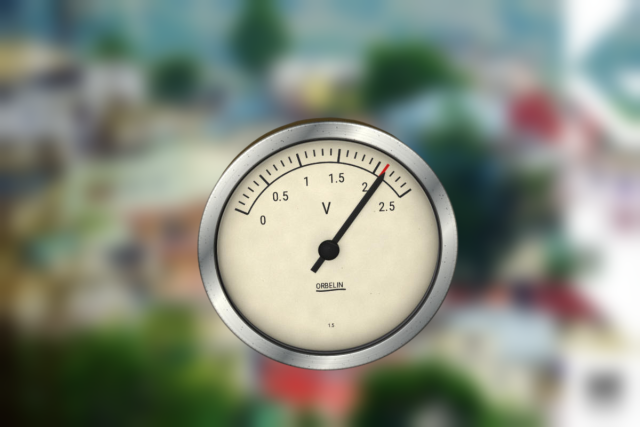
2.1 V
